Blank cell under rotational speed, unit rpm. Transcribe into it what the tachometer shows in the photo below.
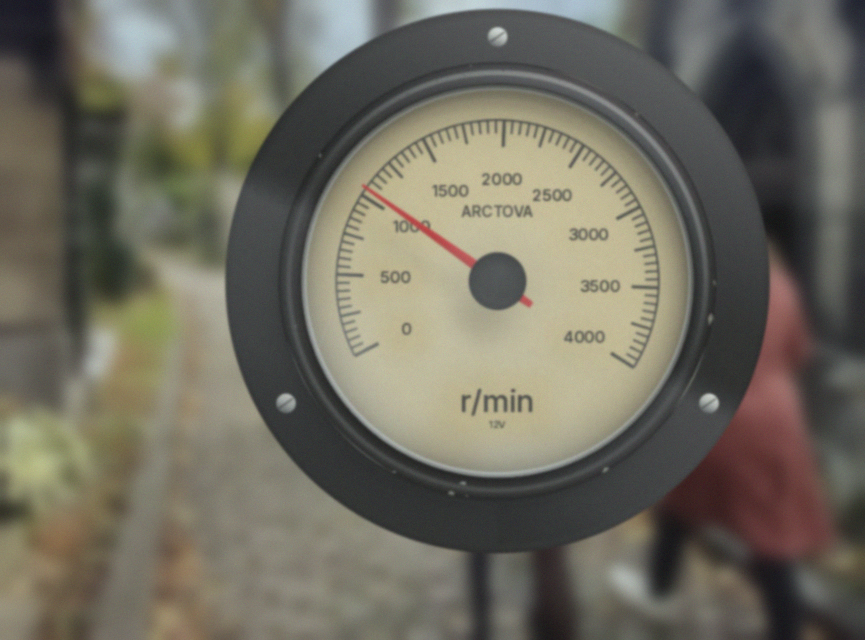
1050 rpm
